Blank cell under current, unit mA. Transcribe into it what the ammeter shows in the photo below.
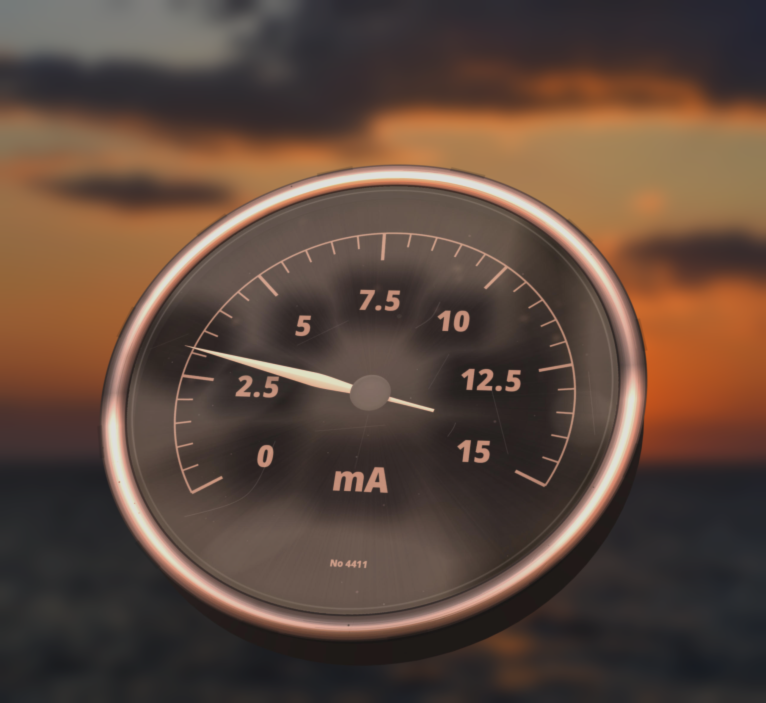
3 mA
